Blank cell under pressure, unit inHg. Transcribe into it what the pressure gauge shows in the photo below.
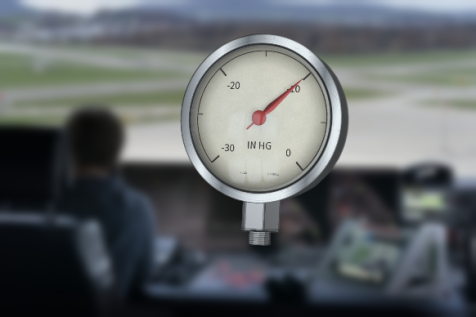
-10 inHg
